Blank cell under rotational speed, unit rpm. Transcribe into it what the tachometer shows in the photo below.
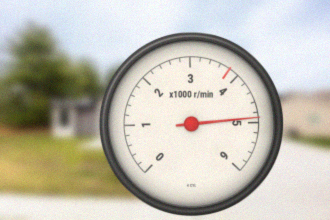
4900 rpm
